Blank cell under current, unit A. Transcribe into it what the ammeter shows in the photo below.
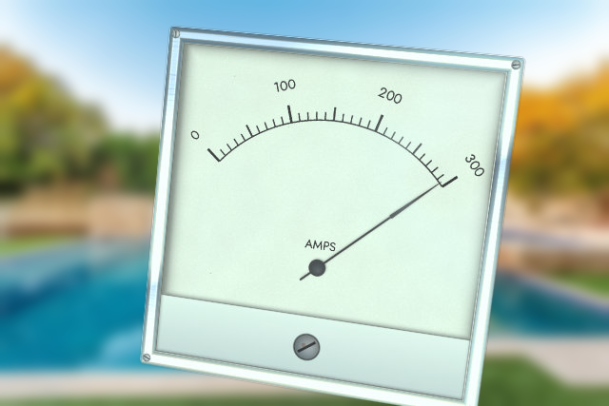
295 A
